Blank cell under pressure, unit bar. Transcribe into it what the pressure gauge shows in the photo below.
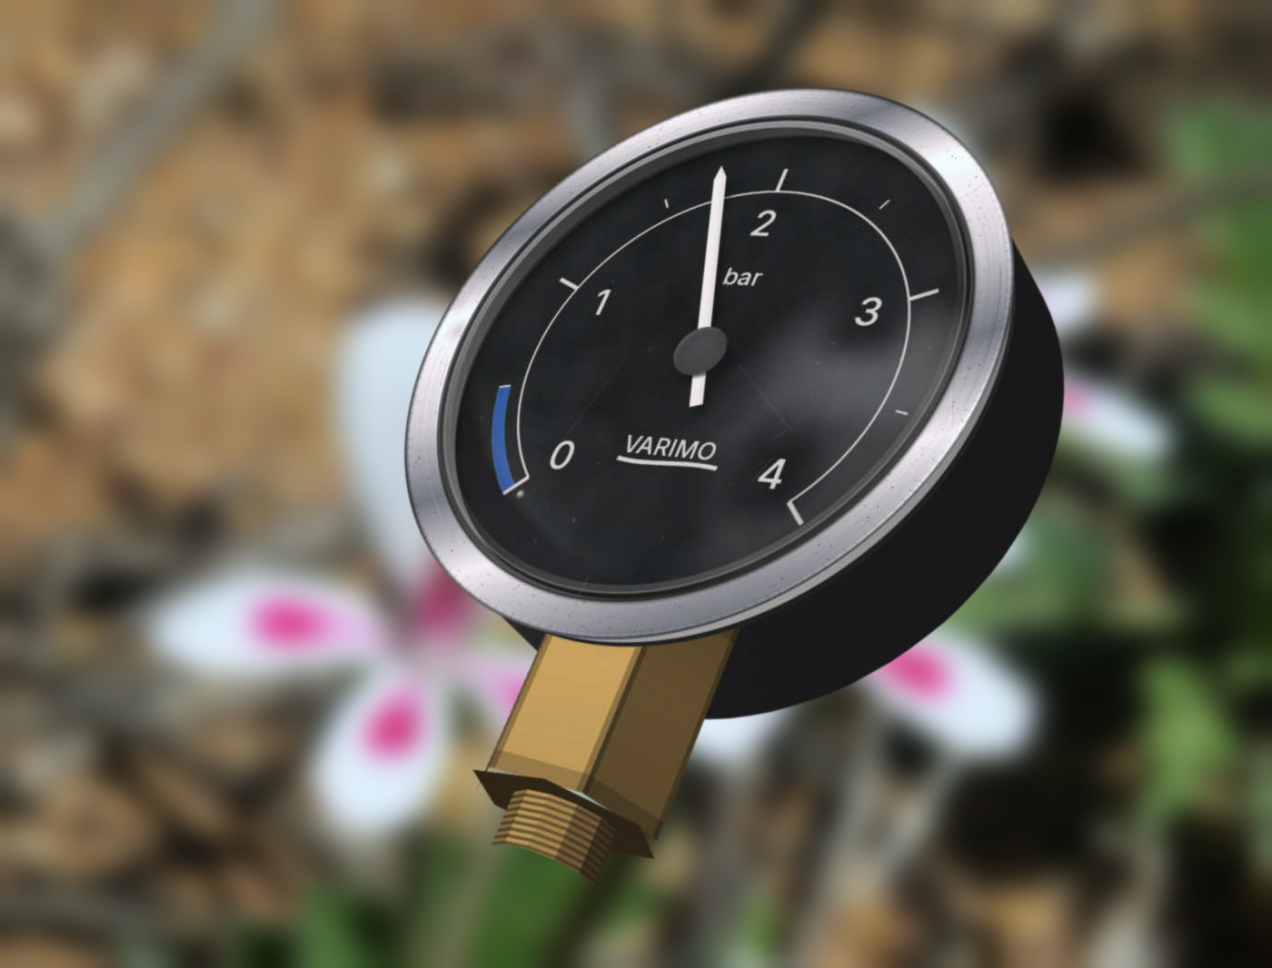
1.75 bar
